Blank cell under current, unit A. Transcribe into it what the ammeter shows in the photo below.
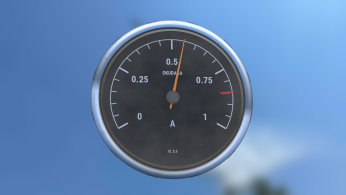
0.55 A
